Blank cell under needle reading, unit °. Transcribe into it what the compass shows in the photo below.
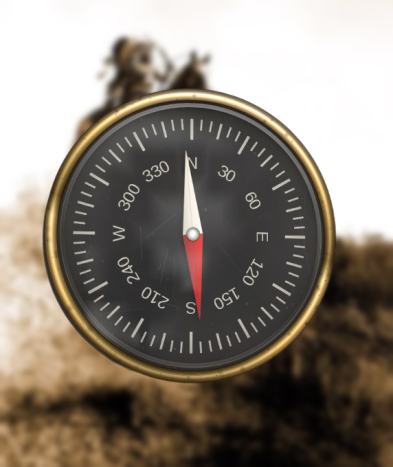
175 °
